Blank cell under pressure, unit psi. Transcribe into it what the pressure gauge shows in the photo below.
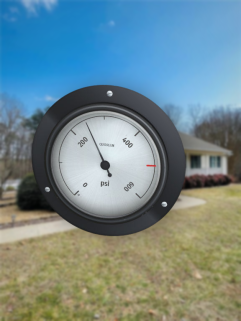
250 psi
